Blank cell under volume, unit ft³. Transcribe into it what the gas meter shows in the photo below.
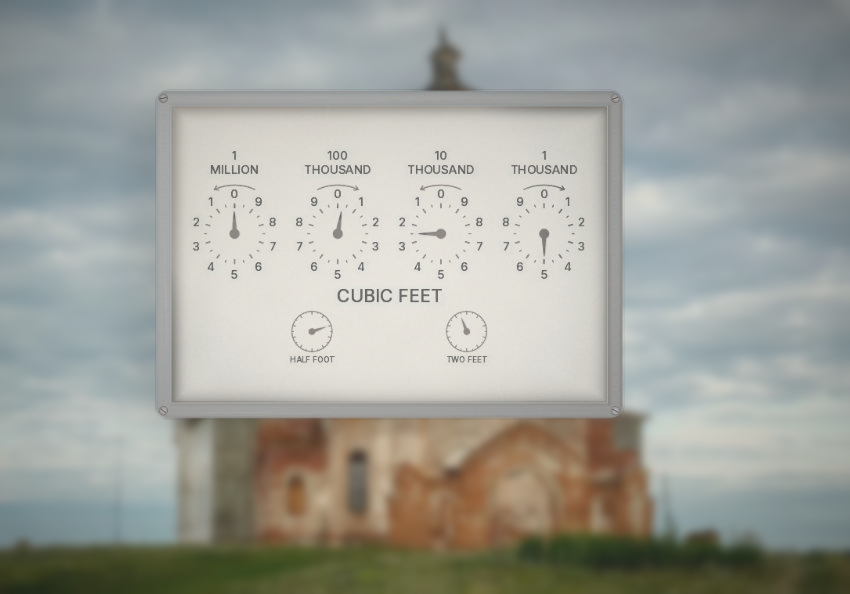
2500 ft³
